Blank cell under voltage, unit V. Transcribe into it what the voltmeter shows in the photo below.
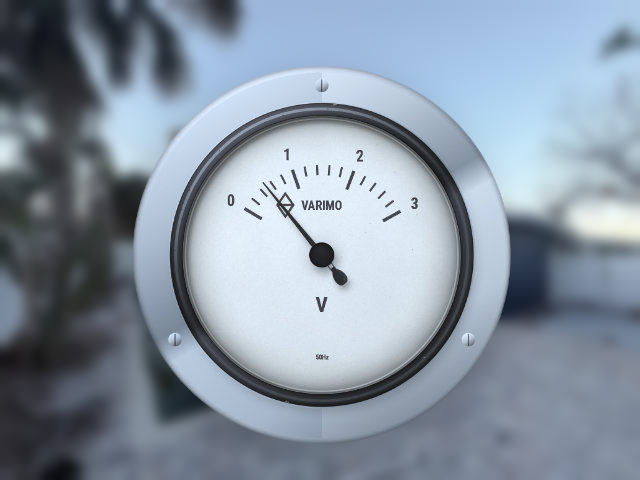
0.5 V
